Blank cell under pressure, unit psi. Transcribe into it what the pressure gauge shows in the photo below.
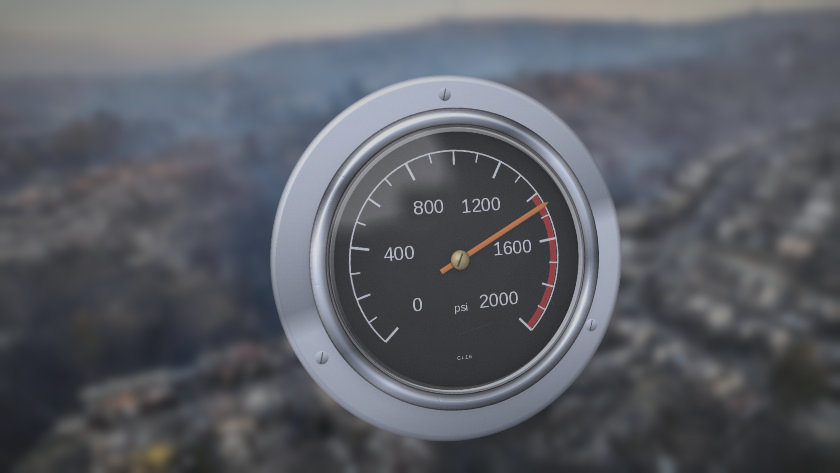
1450 psi
